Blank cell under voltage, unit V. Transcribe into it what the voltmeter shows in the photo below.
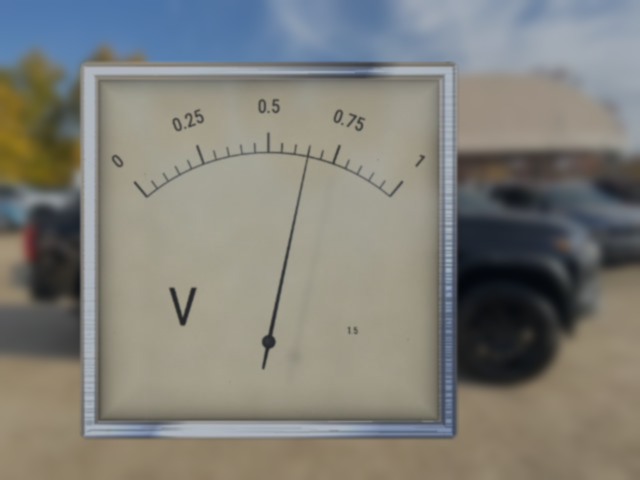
0.65 V
